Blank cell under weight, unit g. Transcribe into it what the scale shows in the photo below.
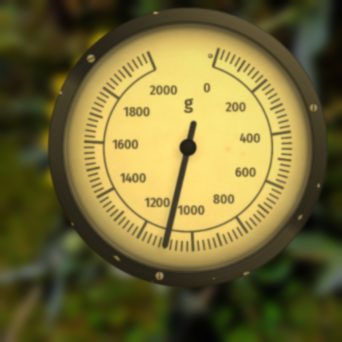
1100 g
